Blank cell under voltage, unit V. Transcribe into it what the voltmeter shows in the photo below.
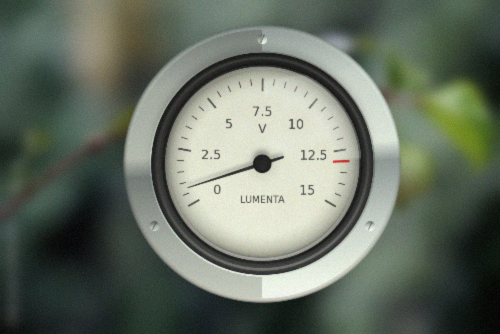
0.75 V
